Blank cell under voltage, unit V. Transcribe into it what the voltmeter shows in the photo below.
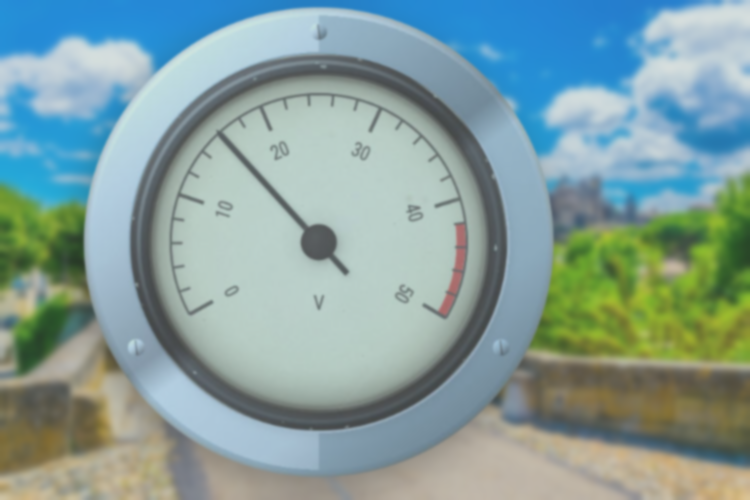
16 V
